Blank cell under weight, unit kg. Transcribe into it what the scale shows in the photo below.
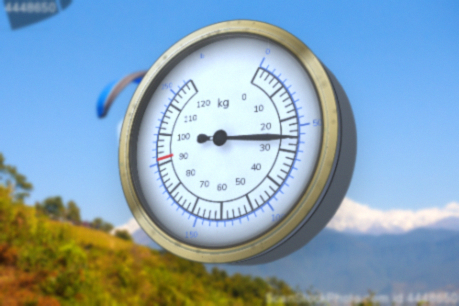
26 kg
